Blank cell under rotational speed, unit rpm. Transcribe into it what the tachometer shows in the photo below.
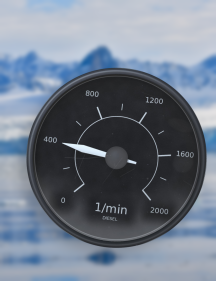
400 rpm
